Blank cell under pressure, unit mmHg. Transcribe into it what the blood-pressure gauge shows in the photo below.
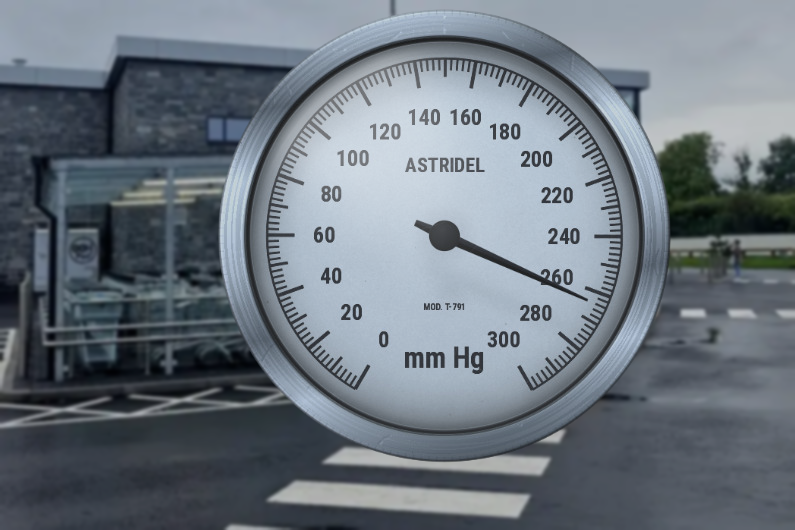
264 mmHg
